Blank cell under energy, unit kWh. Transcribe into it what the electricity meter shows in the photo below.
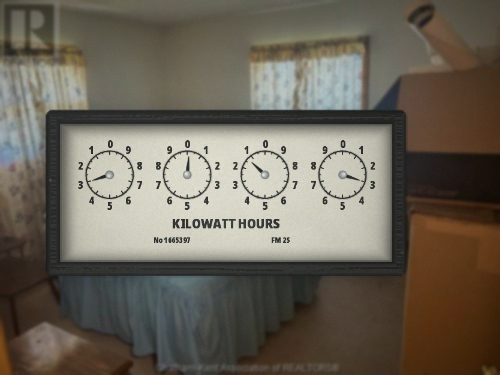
3013 kWh
